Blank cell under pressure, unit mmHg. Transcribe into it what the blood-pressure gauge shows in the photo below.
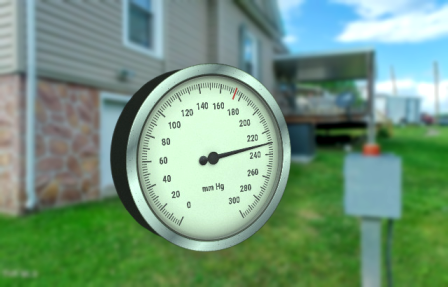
230 mmHg
